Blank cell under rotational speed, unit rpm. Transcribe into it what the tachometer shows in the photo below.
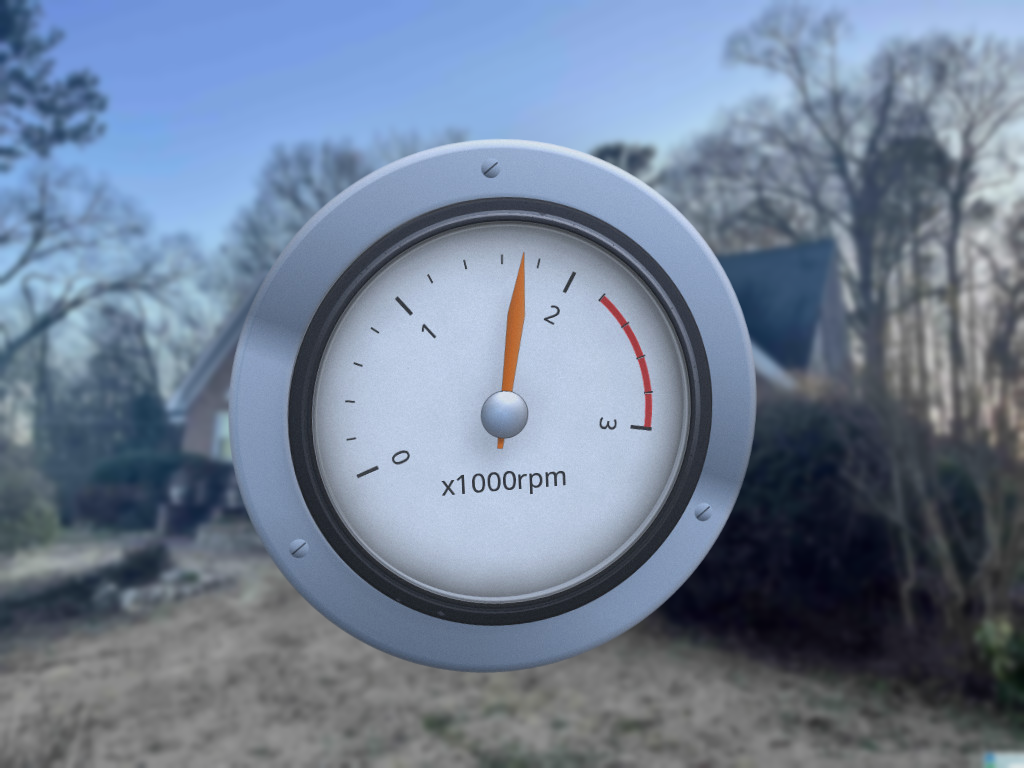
1700 rpm
